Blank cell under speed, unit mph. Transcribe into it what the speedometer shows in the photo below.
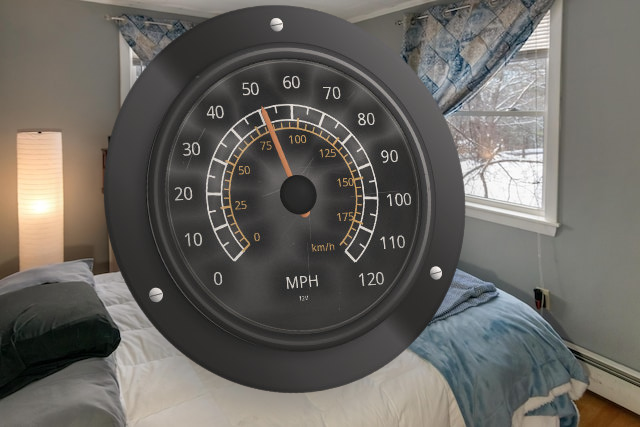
50 mph
